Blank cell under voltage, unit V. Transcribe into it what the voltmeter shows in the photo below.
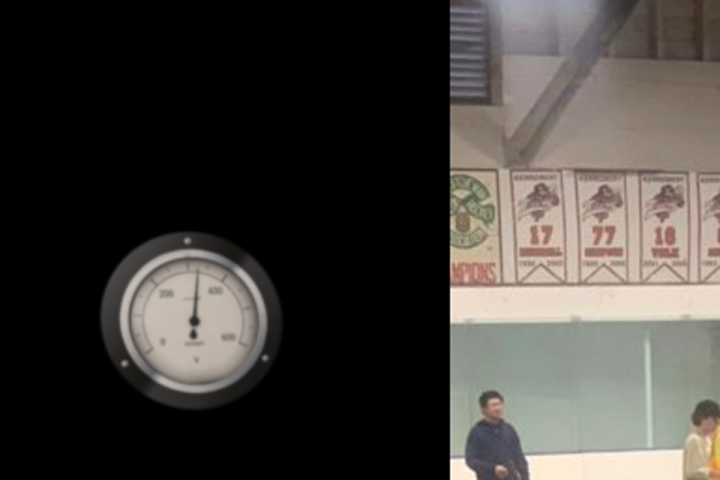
325 V
